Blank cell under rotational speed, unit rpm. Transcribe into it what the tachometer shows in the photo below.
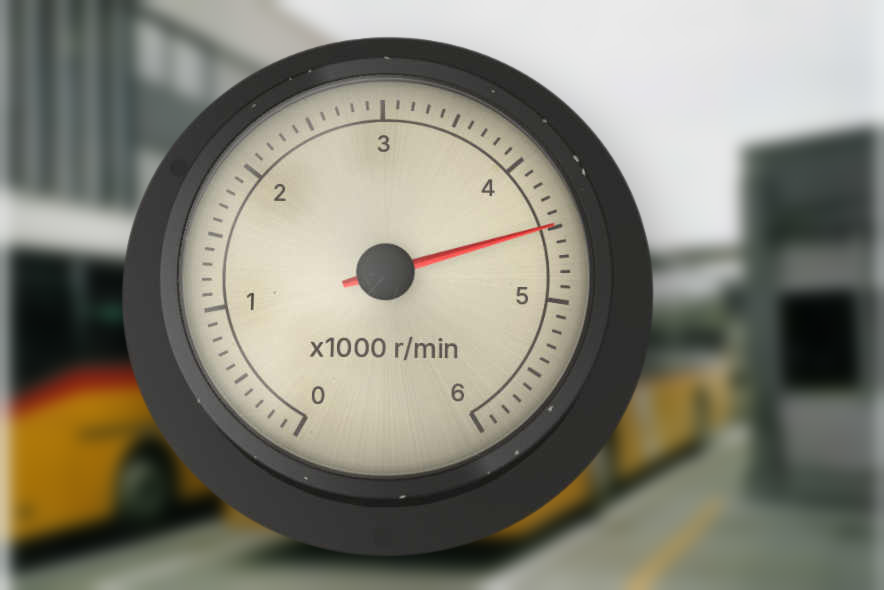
4500 rpm
